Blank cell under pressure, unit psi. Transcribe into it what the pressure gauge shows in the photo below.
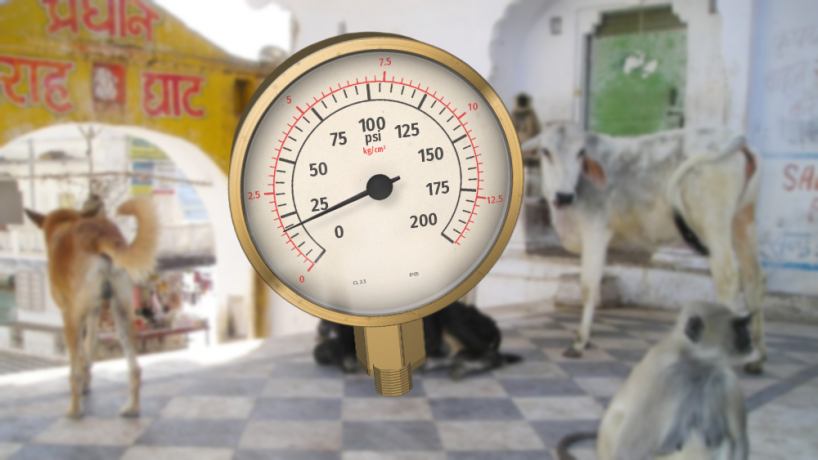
20 psi
